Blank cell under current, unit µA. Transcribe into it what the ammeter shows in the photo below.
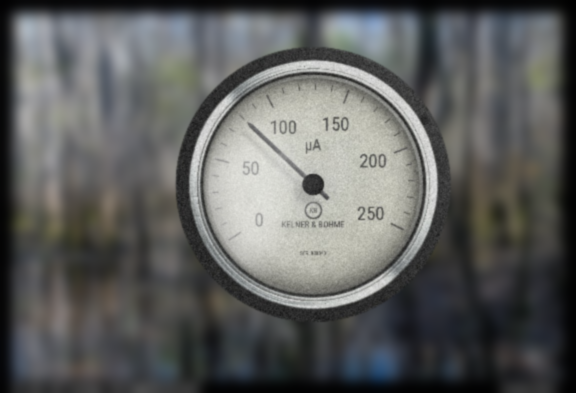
80 µA
